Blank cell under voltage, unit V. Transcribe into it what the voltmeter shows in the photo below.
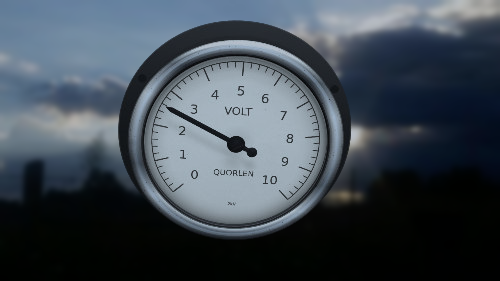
2.6 V
